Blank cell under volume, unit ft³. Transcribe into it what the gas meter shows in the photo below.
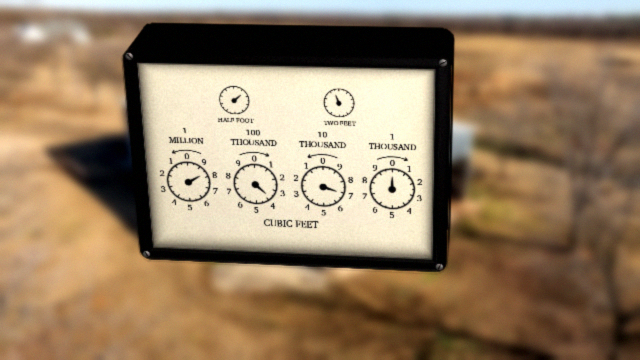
837000 ft³
